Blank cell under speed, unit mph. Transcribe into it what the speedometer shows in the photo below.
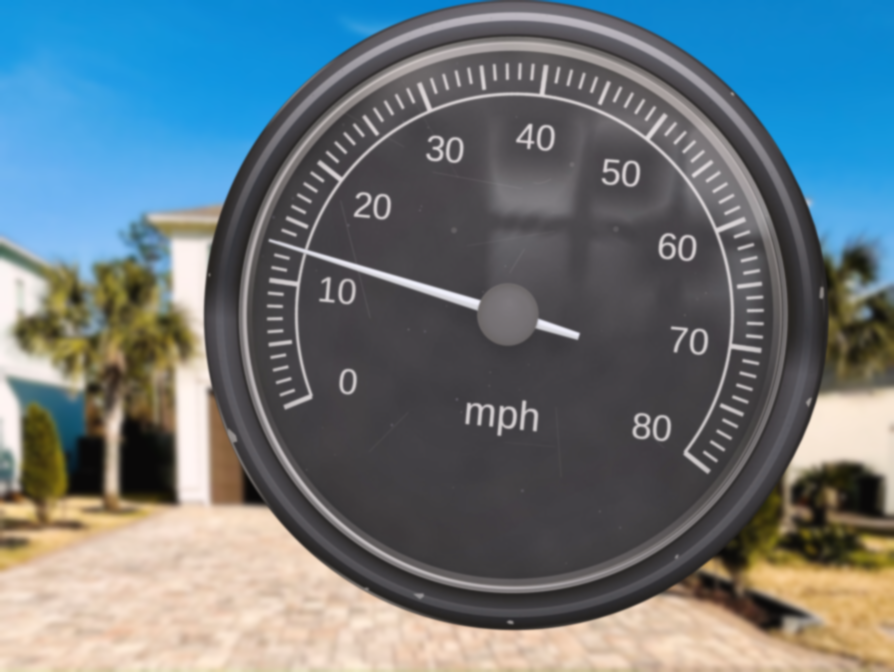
13 mph
